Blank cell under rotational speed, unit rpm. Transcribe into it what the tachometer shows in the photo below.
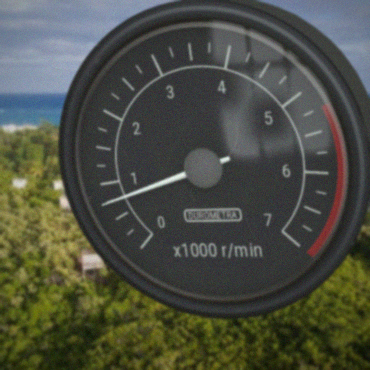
750 rpm
